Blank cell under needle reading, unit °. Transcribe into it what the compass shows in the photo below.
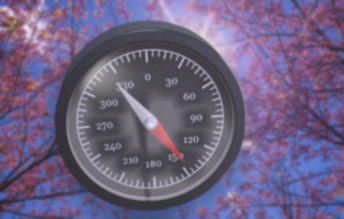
145 °
